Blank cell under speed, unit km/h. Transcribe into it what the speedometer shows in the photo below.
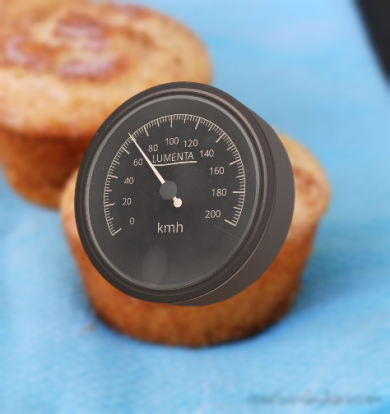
70 km/h
